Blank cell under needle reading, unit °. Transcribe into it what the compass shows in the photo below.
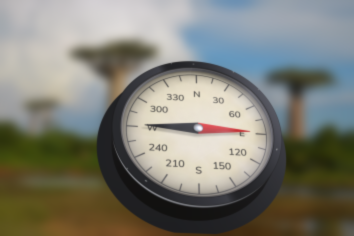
90 °
